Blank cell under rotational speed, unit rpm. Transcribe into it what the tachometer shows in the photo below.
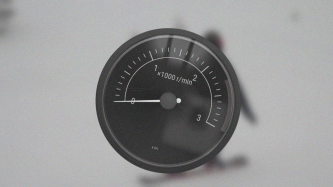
0 rpm
